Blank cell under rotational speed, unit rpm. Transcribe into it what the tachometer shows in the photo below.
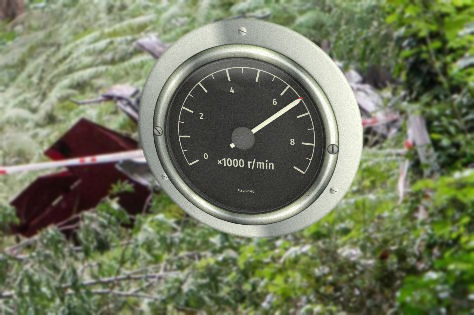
6500 rpm
